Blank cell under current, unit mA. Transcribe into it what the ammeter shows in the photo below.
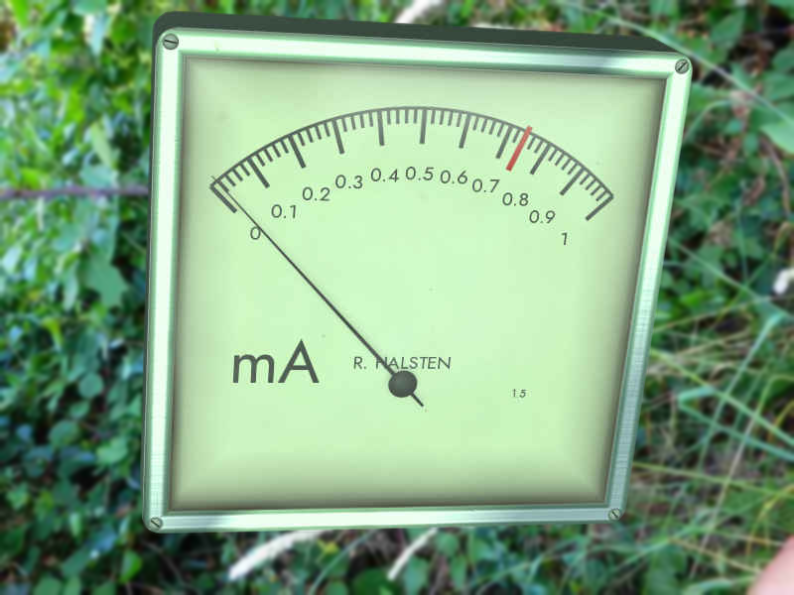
0.02 mA
